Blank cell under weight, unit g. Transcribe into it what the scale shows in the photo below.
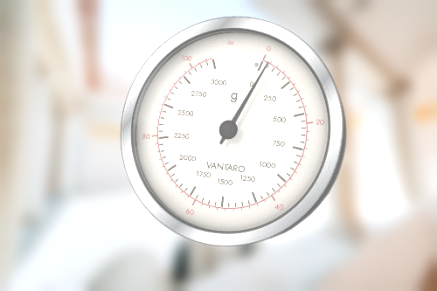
50 g
